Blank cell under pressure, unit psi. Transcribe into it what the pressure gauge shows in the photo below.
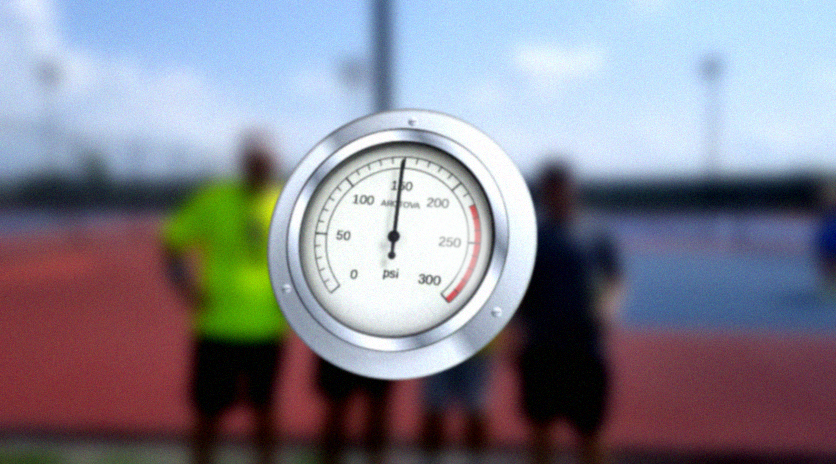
150 psi
